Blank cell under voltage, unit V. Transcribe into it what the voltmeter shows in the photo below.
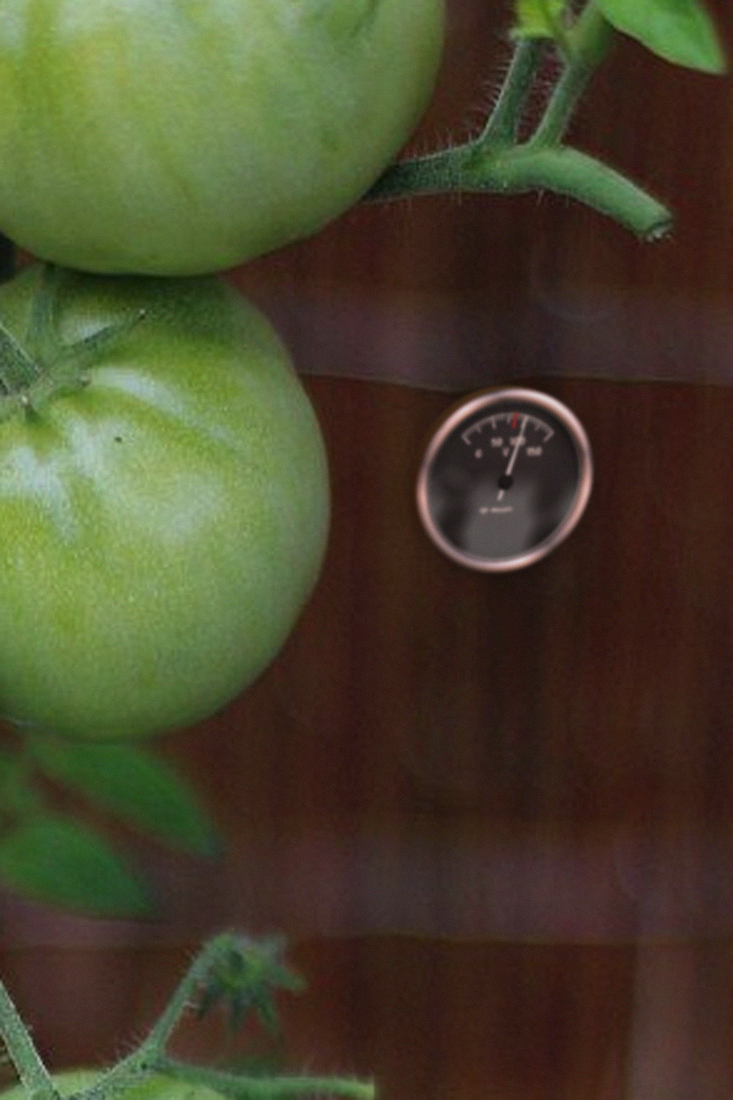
100 V
